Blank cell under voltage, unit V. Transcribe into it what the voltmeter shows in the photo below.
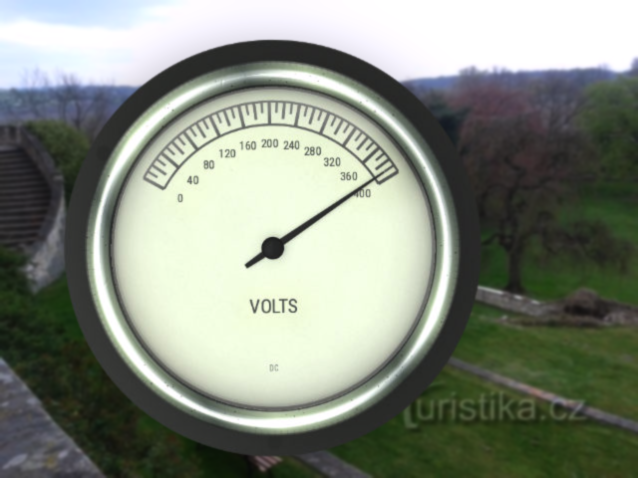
390 V
